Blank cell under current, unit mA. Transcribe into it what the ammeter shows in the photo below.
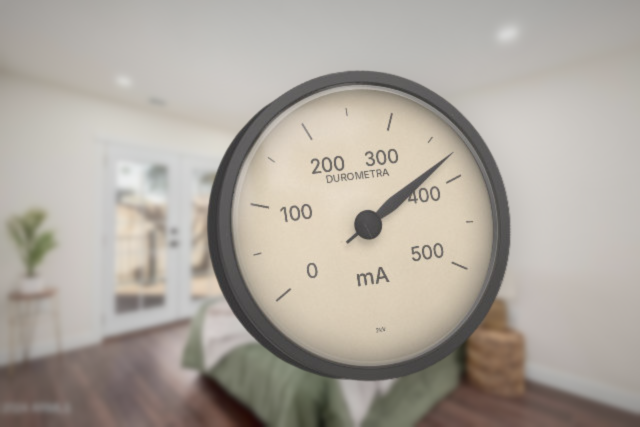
375 mA
